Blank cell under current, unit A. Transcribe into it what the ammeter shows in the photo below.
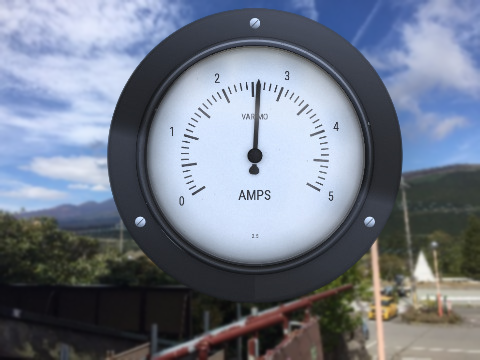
2.6 A
